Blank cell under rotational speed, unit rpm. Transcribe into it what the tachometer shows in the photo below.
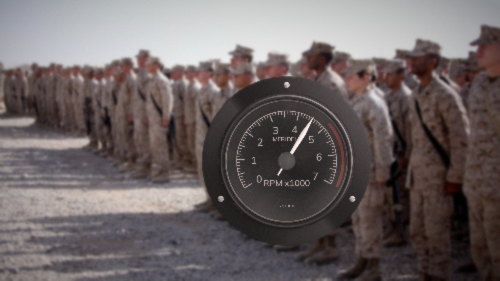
4500 rpm
